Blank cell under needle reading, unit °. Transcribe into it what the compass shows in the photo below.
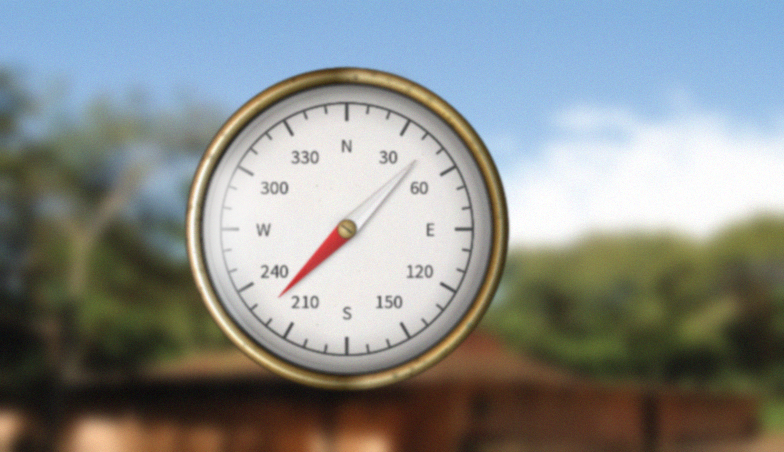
225 °
